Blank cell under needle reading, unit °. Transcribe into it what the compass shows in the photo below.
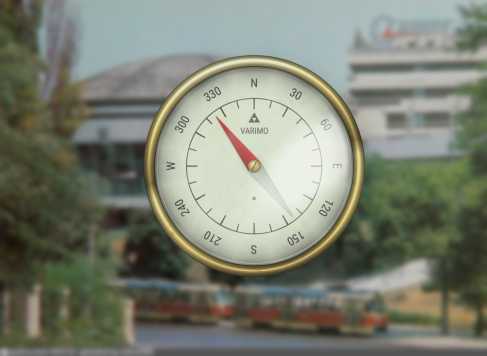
322.5 °
